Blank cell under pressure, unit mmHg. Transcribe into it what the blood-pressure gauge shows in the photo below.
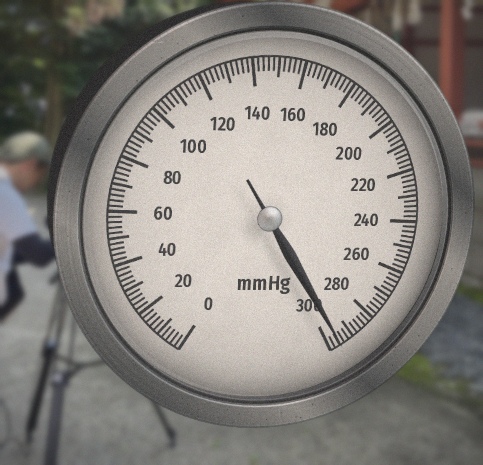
296 mmHg
